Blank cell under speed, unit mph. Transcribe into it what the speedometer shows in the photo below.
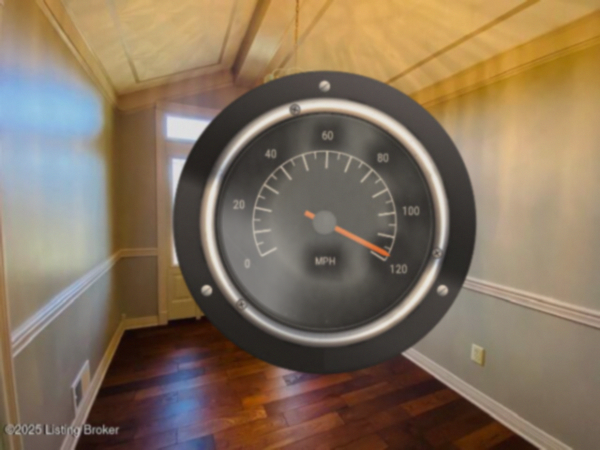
117.5 mph
